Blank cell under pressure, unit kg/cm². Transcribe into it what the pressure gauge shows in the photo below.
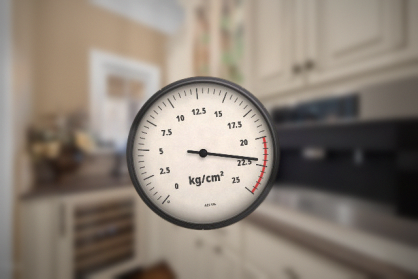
22 kg/cm²
